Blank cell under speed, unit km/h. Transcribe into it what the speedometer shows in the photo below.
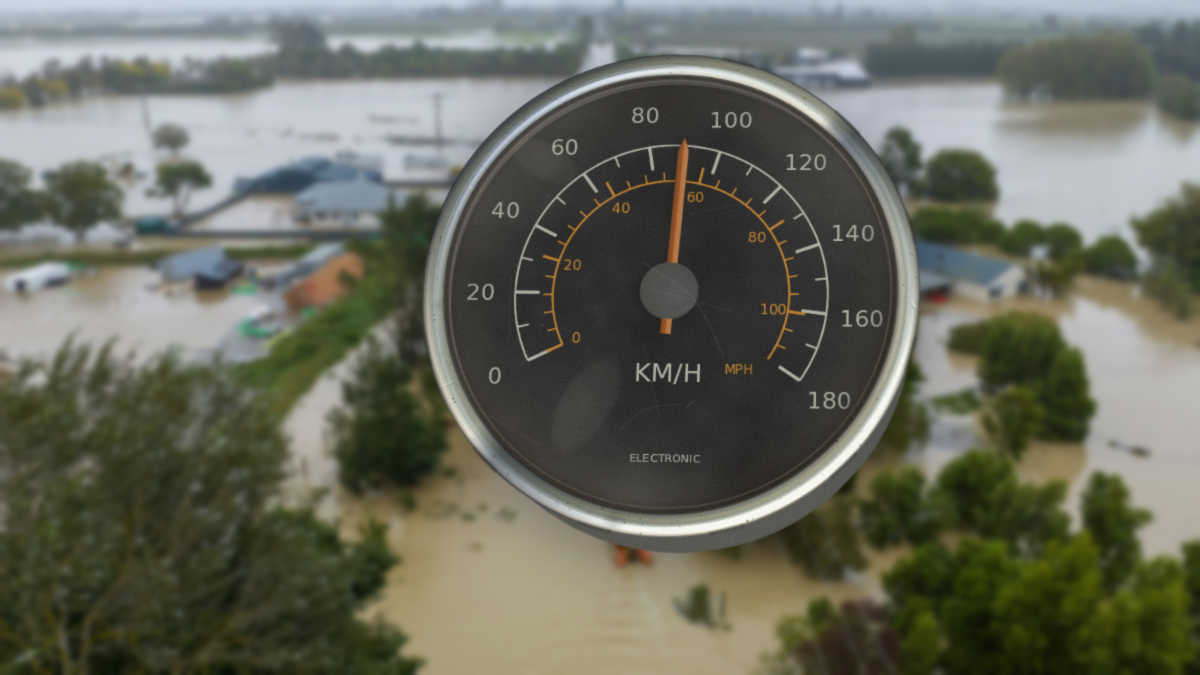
90 km/h
